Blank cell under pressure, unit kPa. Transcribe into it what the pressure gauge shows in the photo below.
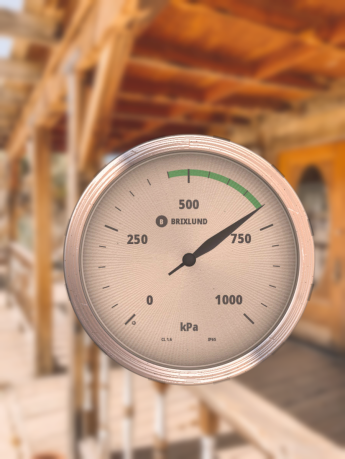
700 kPa
